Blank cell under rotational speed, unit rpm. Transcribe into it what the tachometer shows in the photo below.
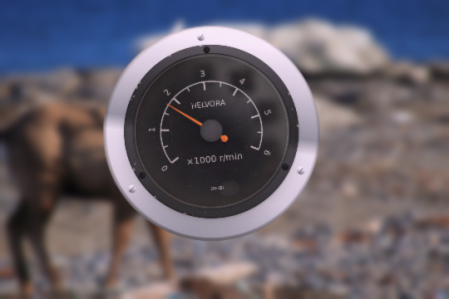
1750 rpm
